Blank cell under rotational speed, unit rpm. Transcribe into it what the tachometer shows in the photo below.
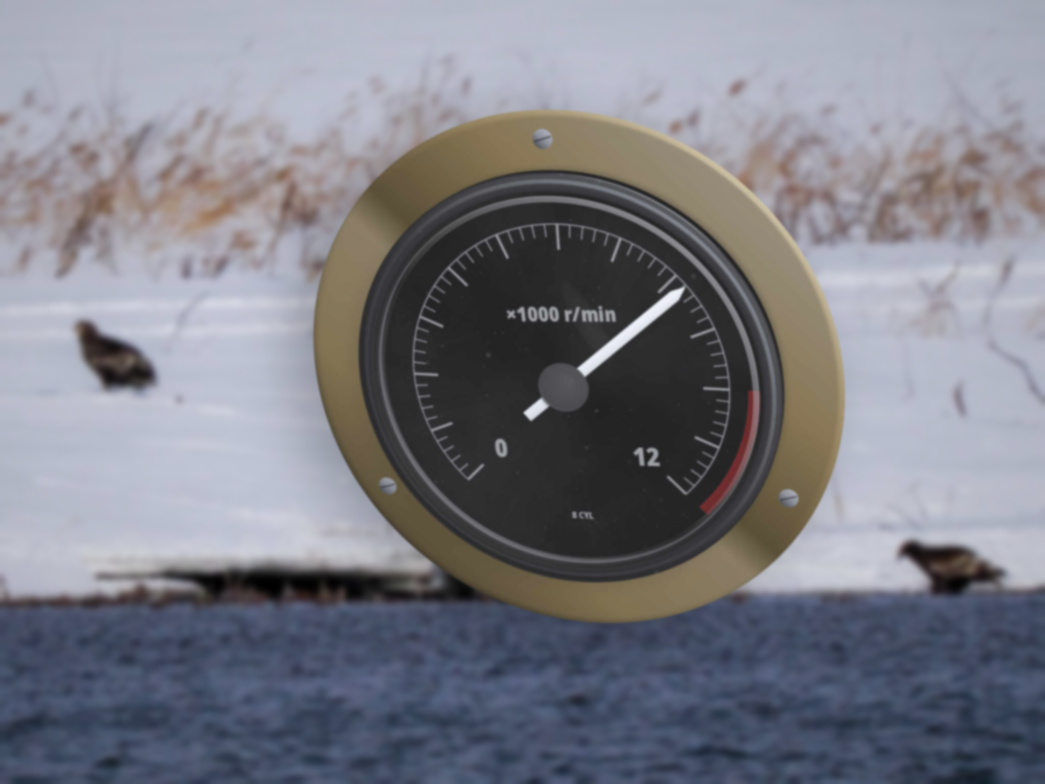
8200 rpm
